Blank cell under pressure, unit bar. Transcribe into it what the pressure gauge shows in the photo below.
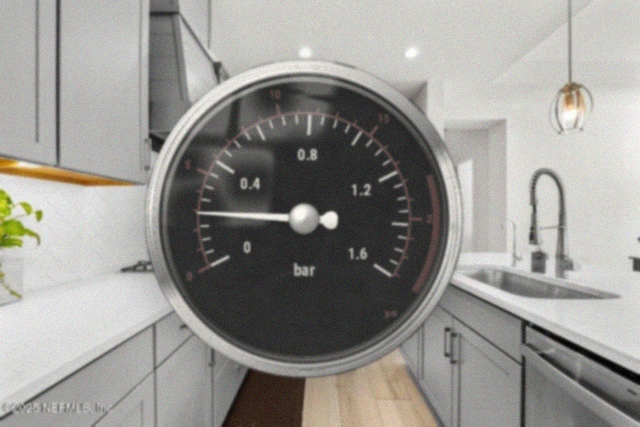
0.2 bar
